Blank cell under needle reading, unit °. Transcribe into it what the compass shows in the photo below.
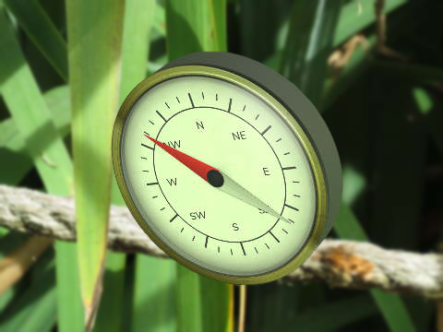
310 °
